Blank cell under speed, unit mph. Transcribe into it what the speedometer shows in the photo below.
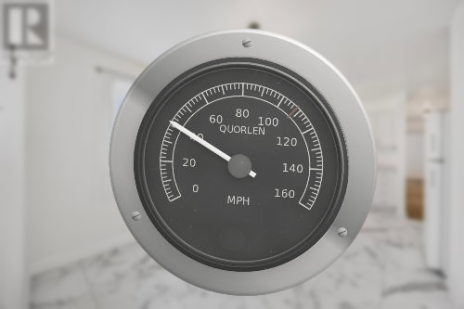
40 mph
